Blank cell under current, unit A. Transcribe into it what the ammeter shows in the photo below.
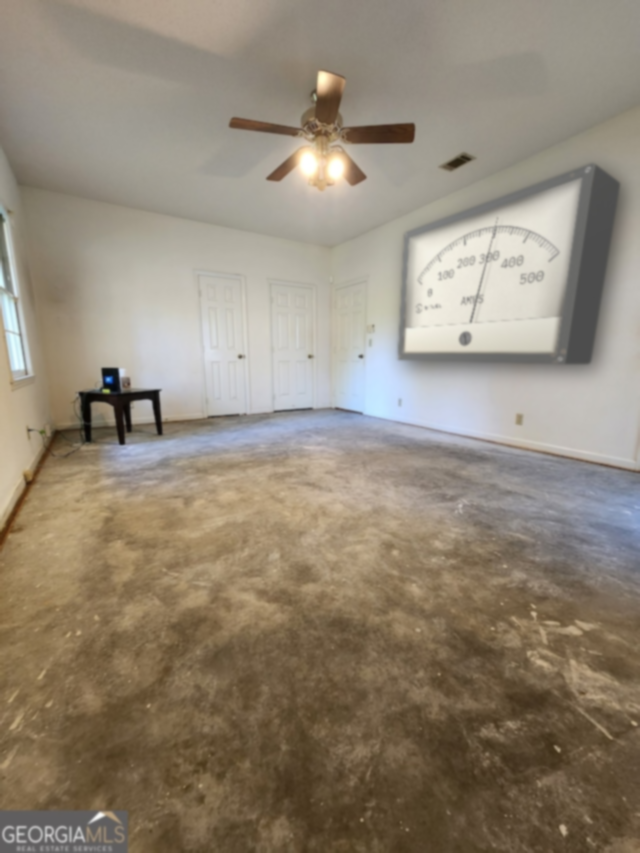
300 A
